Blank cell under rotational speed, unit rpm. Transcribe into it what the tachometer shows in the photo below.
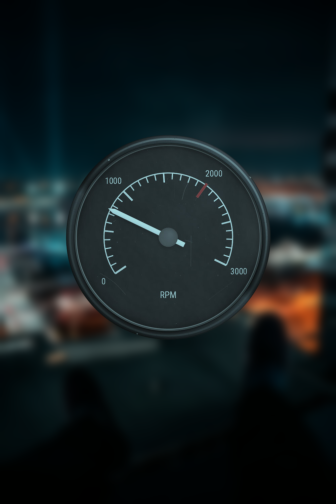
750 rpm
